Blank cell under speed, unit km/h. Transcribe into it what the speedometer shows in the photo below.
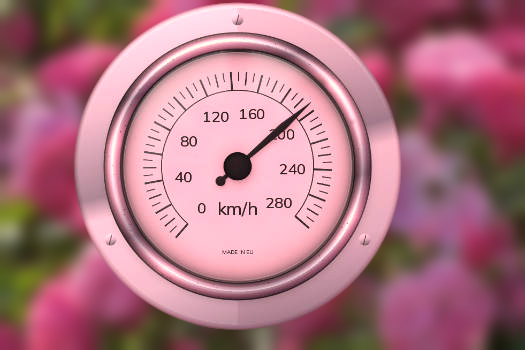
195 km/h
